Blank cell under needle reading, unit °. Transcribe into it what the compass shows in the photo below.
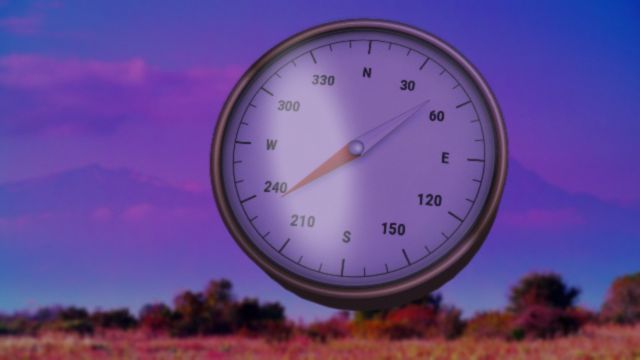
230 °
